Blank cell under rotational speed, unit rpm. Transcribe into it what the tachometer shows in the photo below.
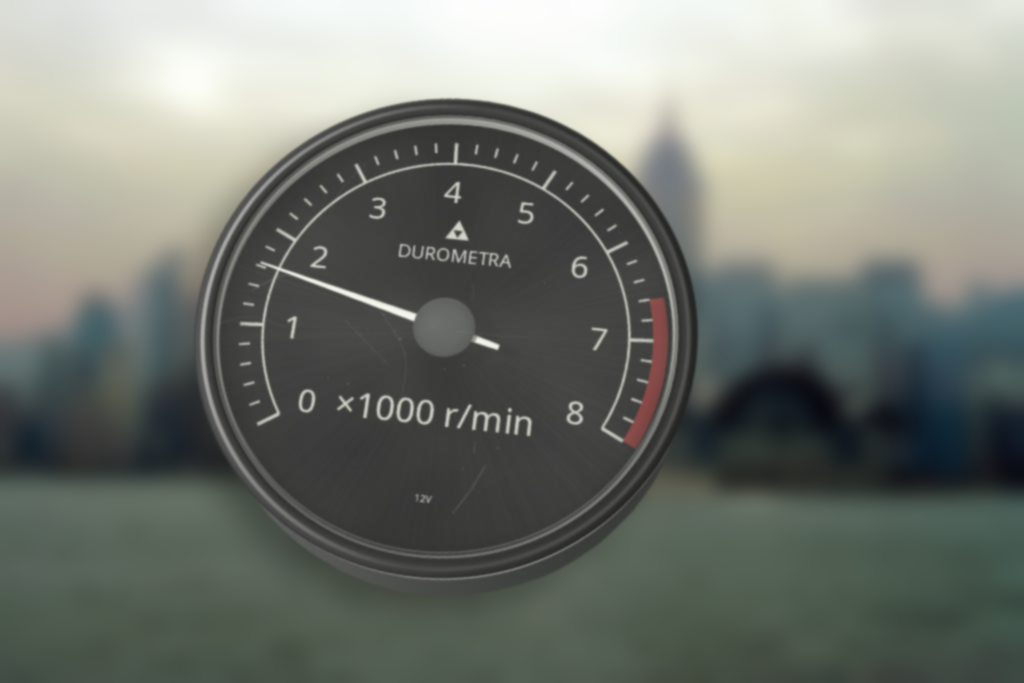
1600 rpm
